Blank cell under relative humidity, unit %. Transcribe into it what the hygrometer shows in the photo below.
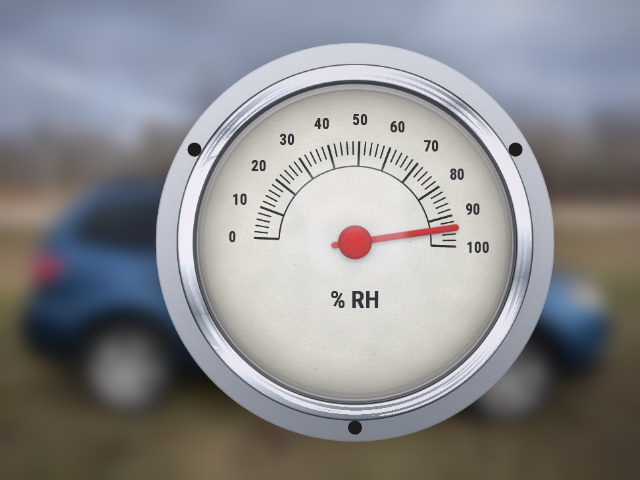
94 %
